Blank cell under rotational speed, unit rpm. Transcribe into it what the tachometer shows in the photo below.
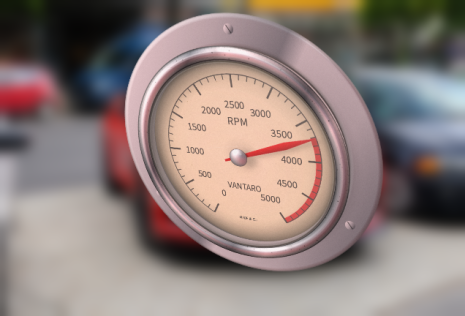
3700 rpm
